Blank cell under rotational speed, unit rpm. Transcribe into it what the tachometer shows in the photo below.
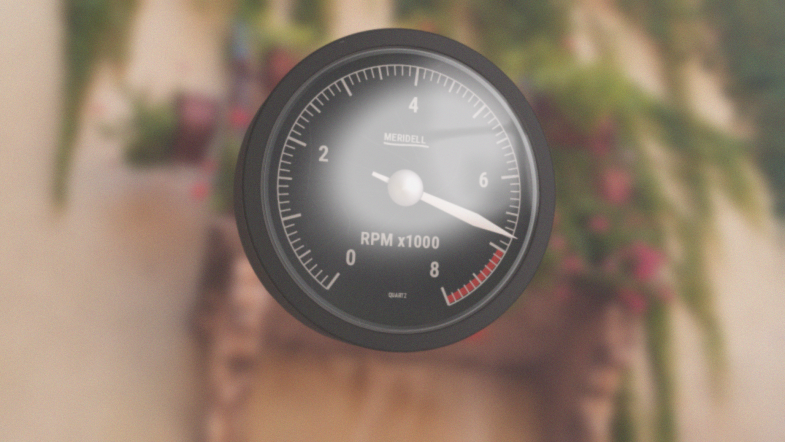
6800 rpm
